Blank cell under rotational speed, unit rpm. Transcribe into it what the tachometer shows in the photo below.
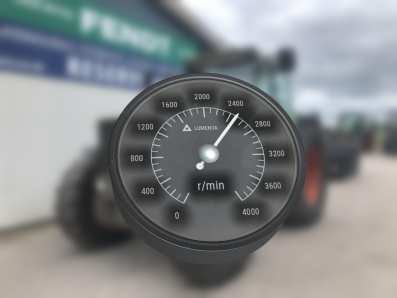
2500 rpm
